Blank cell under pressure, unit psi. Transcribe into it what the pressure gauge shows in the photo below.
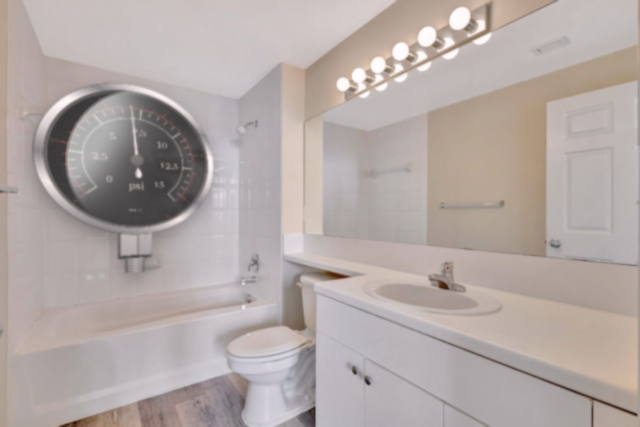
7 psi
